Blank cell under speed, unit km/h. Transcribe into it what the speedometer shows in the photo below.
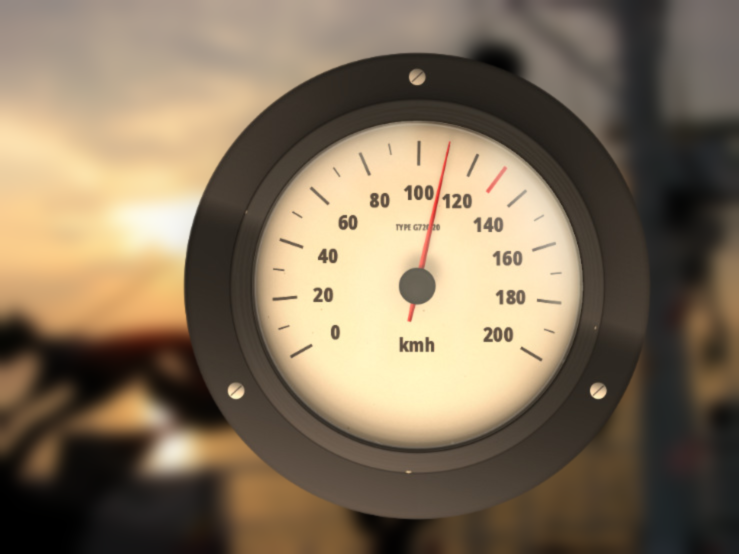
110 km/h
